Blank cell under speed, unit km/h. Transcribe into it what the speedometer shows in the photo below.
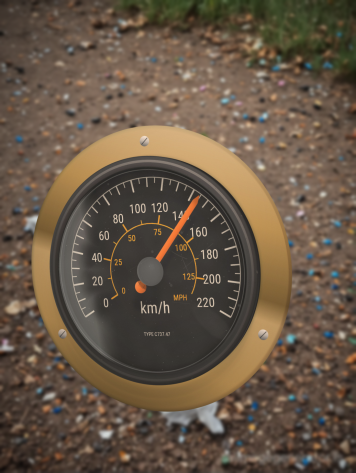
145 km/h
